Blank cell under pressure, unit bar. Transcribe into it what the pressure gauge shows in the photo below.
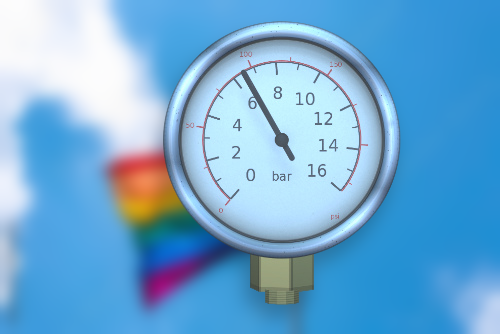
6.5 bar
